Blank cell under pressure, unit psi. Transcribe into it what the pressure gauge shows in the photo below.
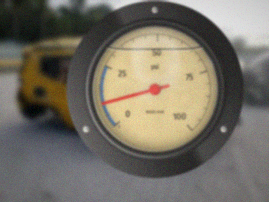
10 psi
